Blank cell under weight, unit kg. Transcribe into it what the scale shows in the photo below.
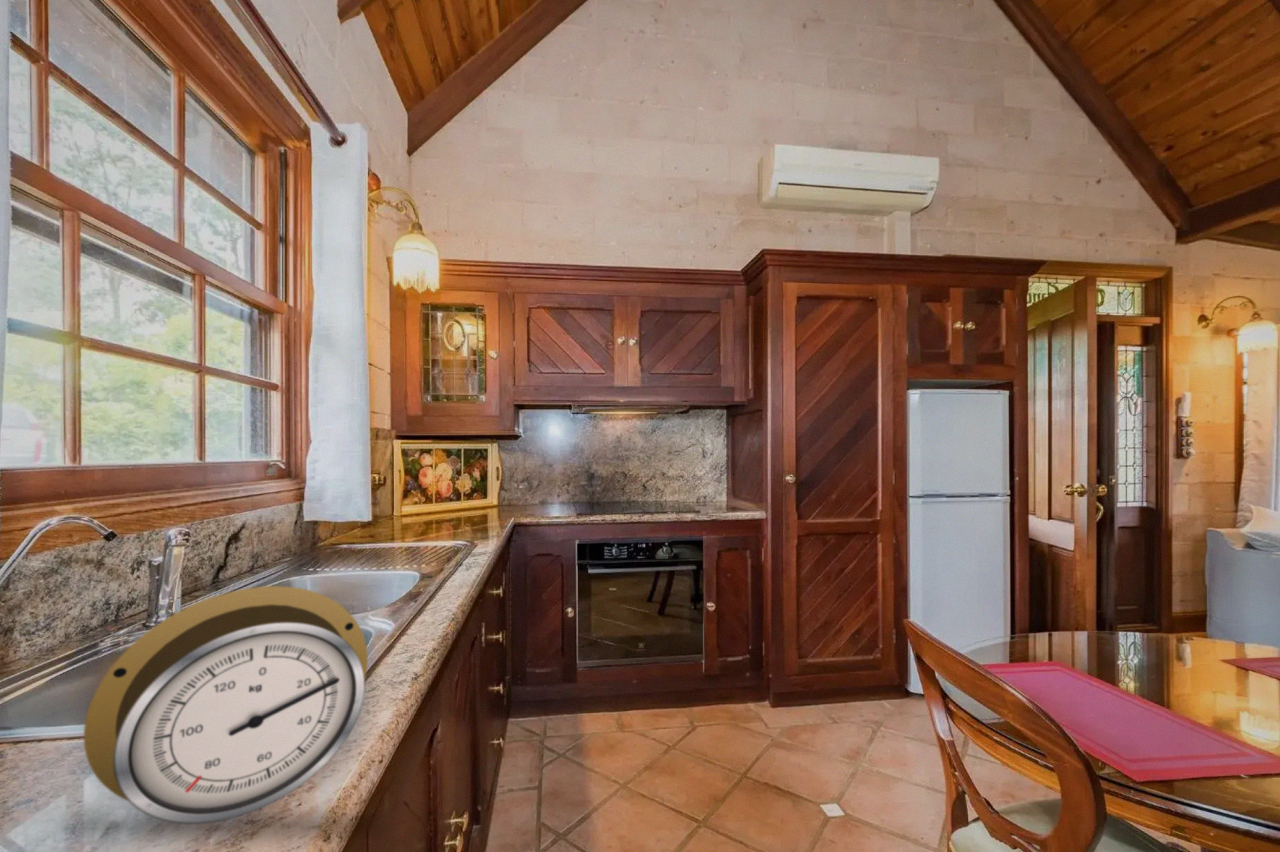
25 kg
